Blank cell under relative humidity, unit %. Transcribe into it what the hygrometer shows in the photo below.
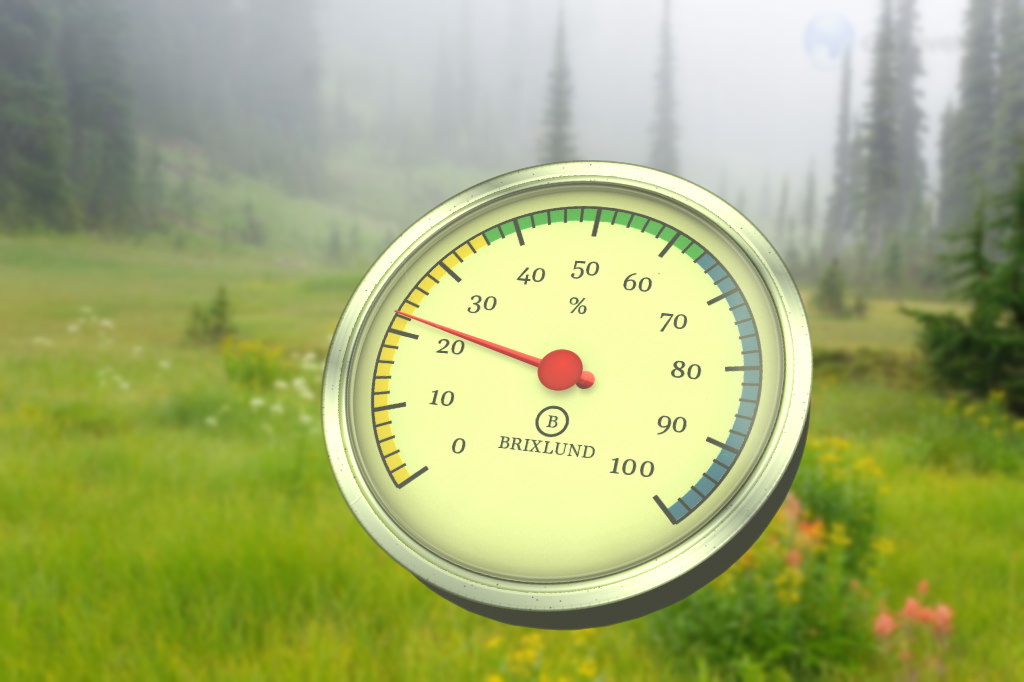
22 %
